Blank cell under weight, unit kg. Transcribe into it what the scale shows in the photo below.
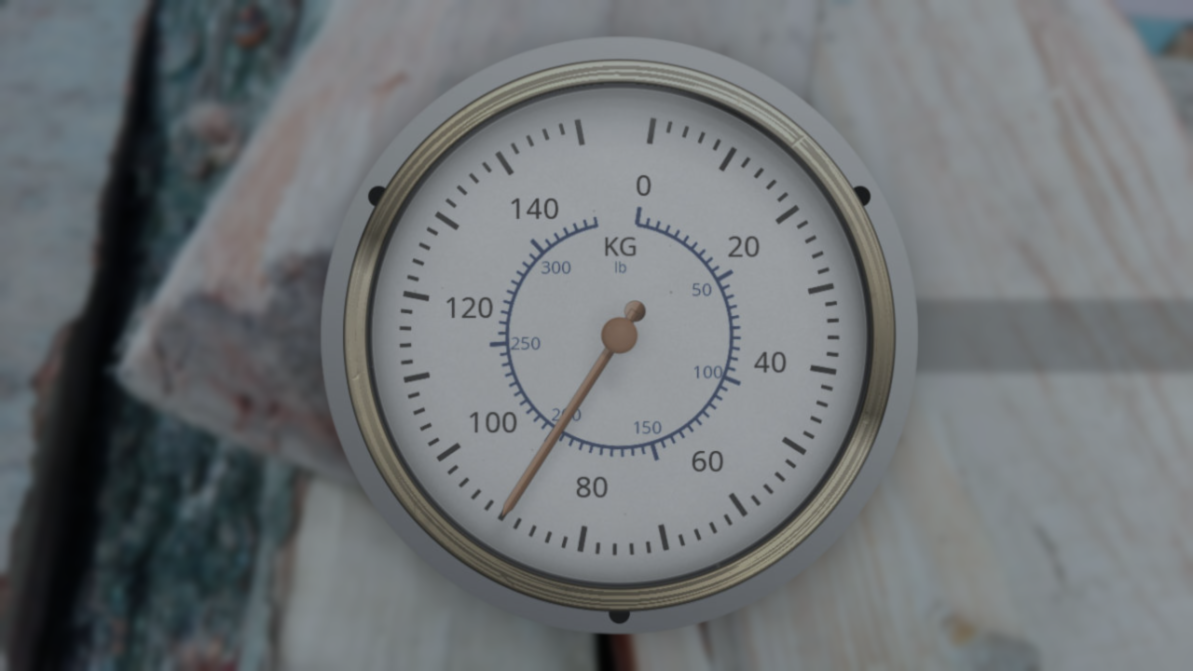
90 kg
